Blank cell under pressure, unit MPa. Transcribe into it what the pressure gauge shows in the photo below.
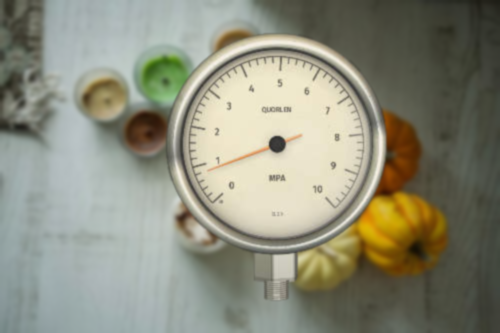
0.8 MPa
